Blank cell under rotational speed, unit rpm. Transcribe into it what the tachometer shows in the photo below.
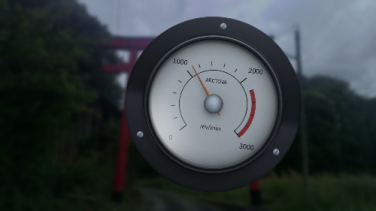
1100 rpm
